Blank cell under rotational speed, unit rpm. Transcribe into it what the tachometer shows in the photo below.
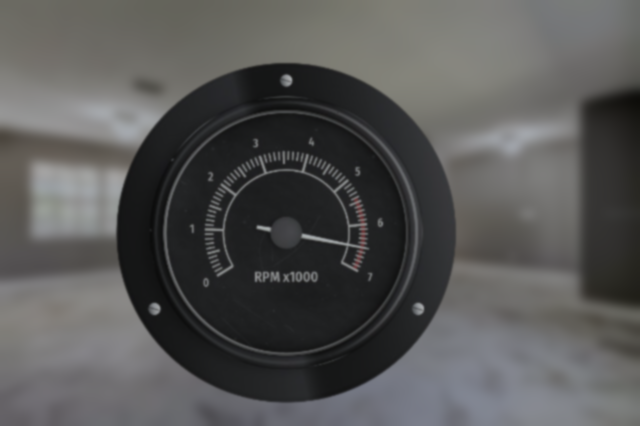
6500 rpm
